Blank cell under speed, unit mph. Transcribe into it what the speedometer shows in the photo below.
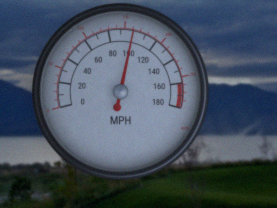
100 mph
